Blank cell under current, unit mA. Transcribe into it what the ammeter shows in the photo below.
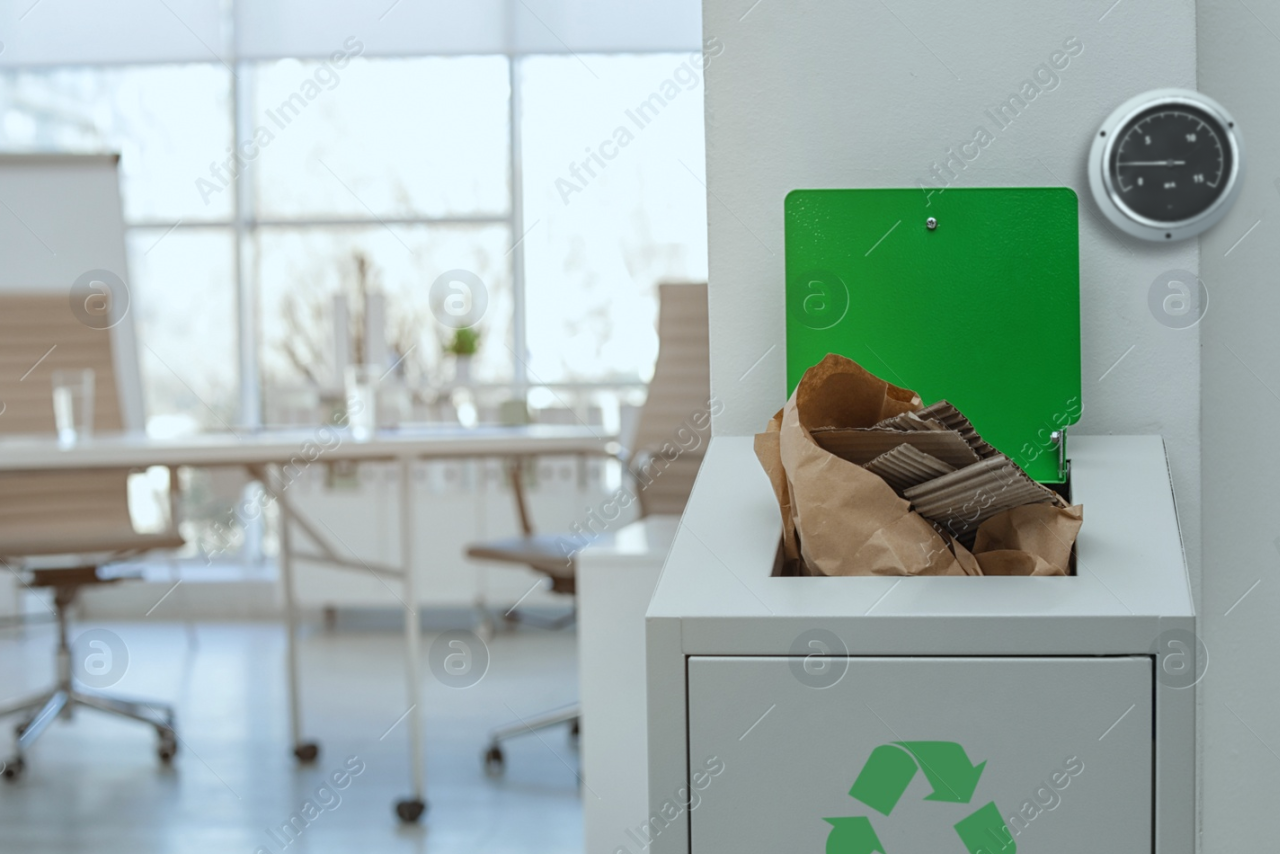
2 mA
